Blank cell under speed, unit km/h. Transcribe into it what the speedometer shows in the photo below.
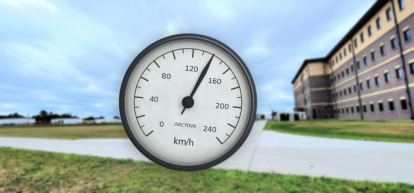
140 km/h
